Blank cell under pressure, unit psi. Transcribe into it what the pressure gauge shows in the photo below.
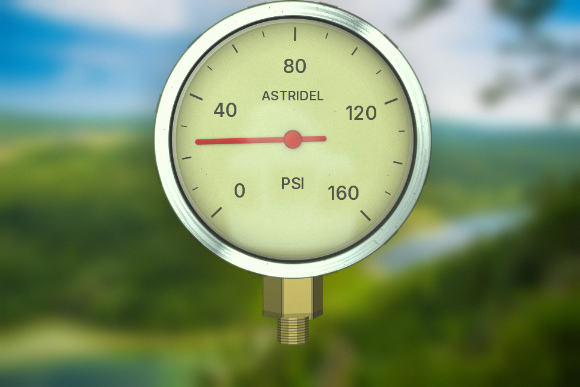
25 psi
